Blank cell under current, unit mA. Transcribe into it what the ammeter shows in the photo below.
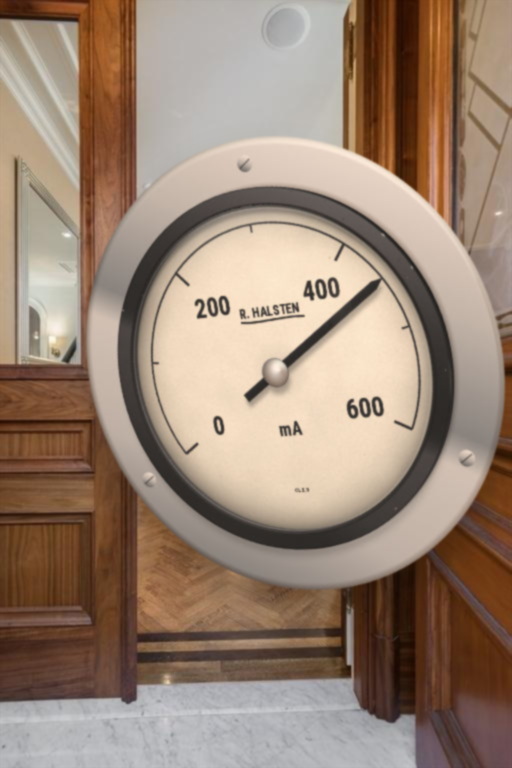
450 mA
